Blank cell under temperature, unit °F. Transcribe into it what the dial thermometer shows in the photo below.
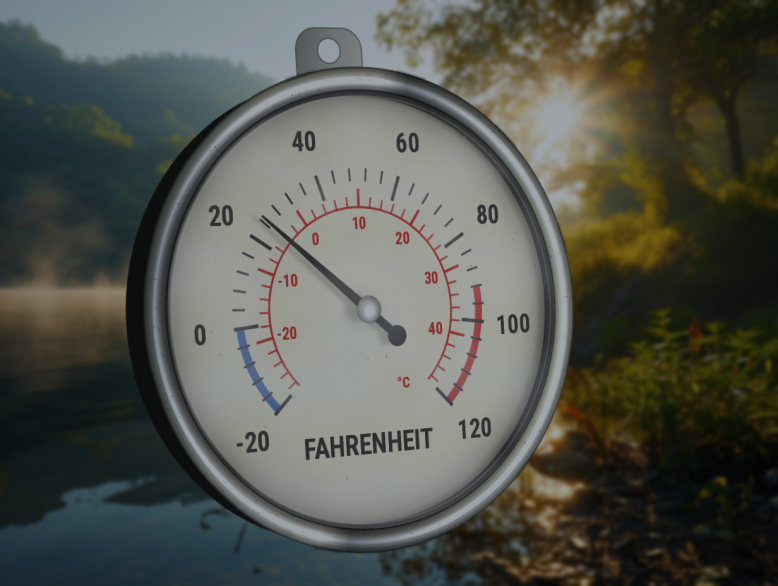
24 °F
